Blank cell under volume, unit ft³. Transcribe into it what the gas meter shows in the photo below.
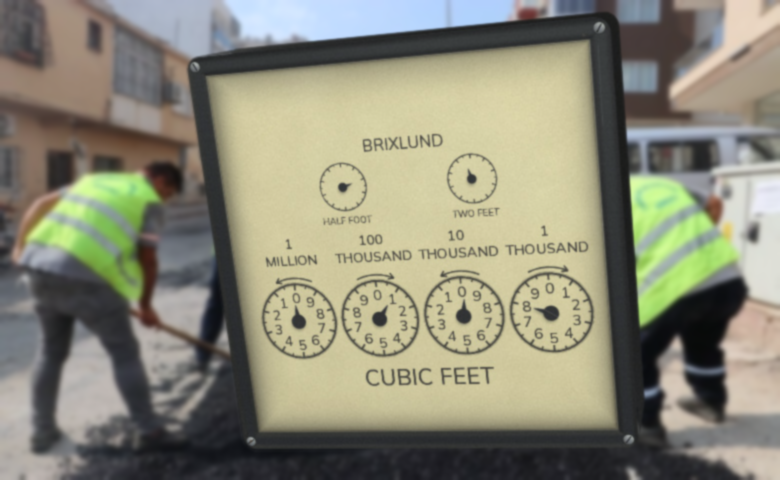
9800 ft³
